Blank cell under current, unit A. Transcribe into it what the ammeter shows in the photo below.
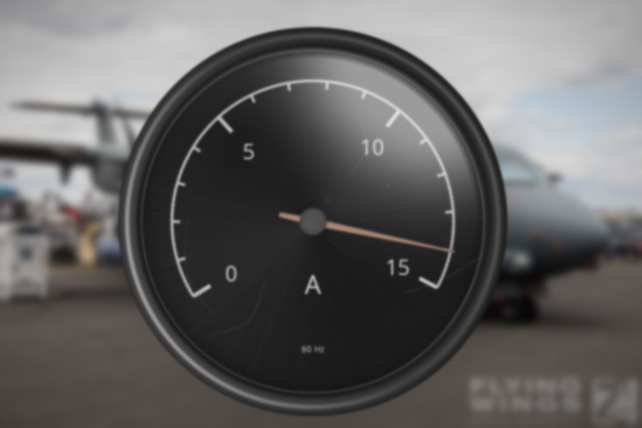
14 A
